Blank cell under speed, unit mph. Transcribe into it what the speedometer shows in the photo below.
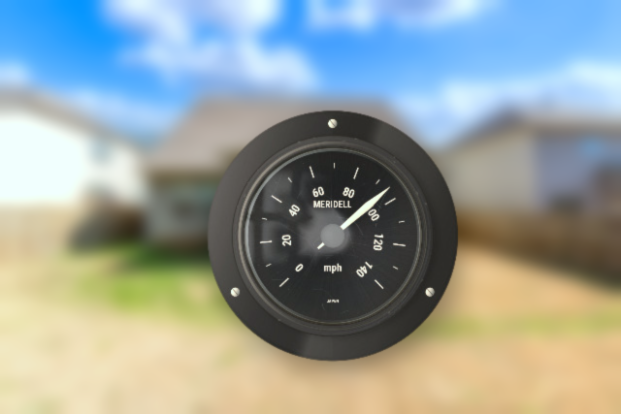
95 mph
